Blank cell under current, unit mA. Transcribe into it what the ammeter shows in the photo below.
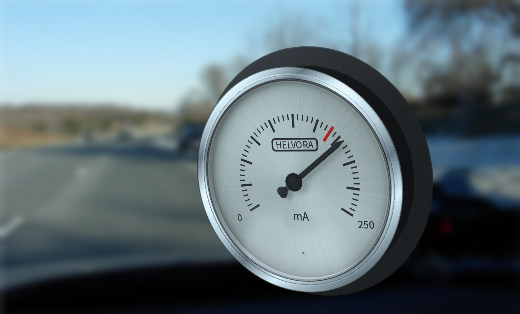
180 mA
